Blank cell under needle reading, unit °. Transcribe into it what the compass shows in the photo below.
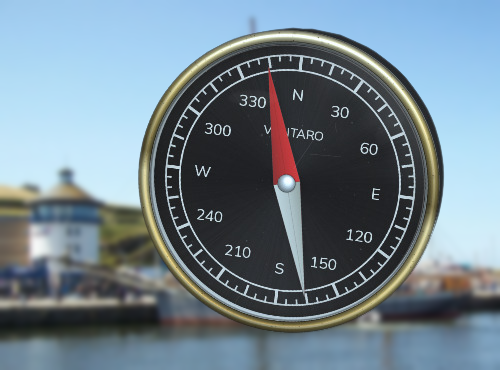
345 °
